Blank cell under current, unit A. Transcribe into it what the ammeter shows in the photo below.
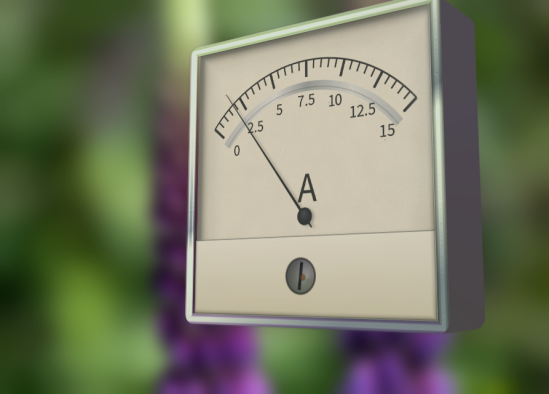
2 A
